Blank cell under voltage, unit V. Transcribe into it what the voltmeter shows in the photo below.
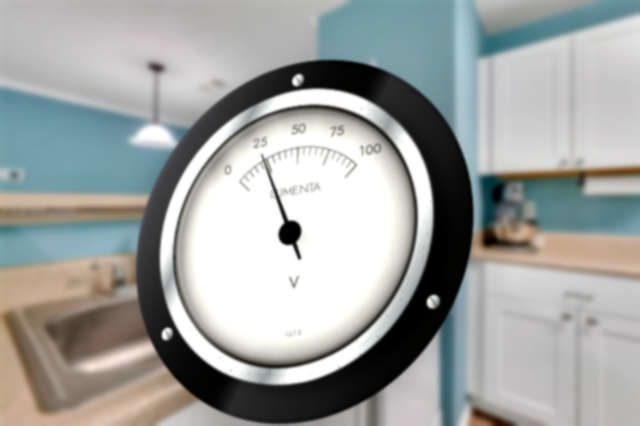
25 V
